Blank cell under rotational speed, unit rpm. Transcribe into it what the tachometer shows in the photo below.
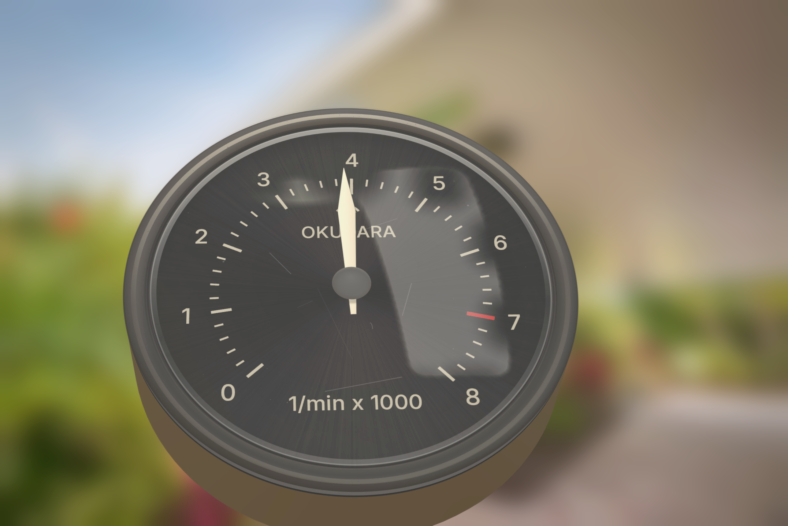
3900 rpm
